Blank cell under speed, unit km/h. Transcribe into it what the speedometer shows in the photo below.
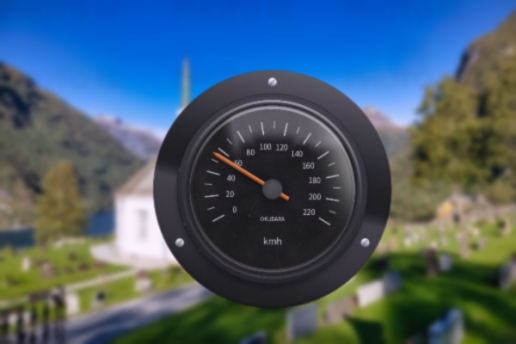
55 km/h
